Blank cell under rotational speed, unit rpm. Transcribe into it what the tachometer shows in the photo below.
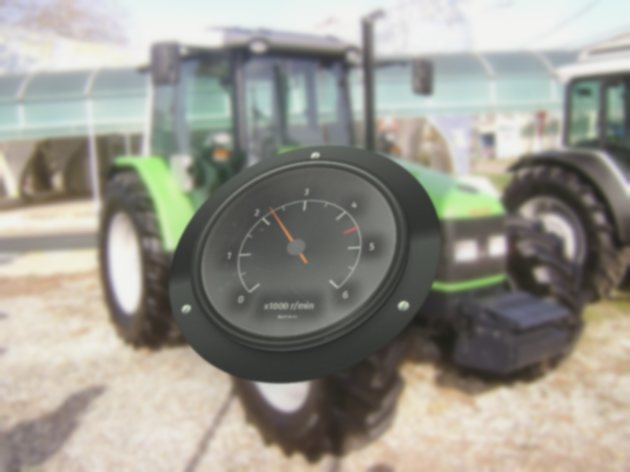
2250 rpm
